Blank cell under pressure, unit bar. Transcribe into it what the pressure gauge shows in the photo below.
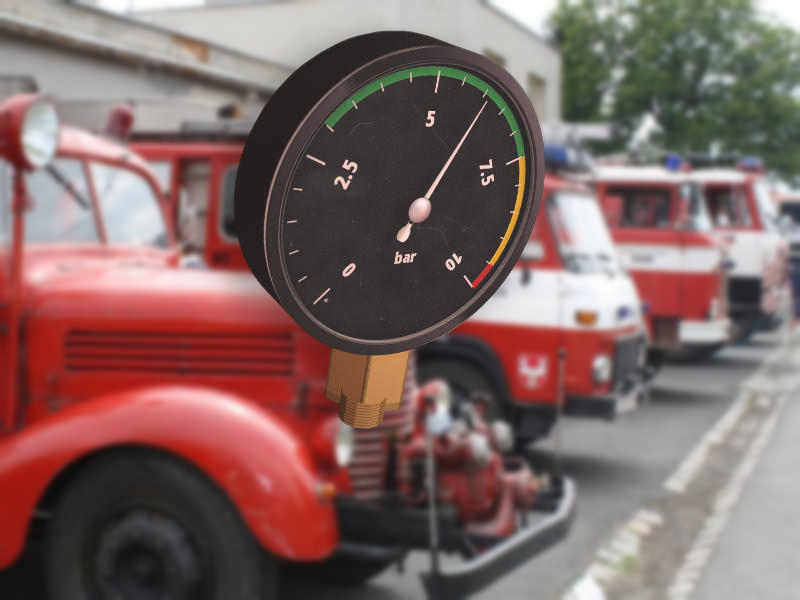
6 bar
